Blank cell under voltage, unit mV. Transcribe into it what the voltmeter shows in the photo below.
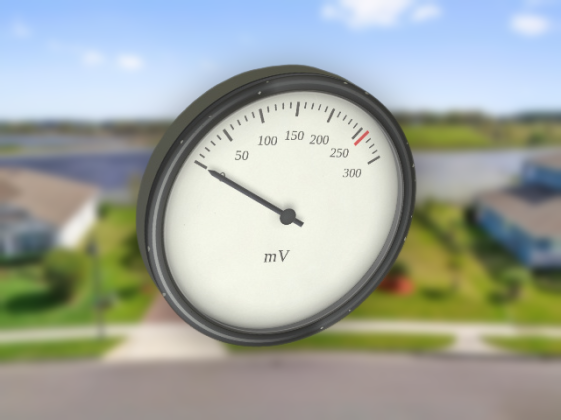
0 mV
